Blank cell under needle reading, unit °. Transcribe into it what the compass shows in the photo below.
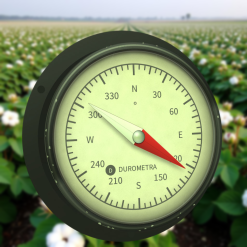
125 °
